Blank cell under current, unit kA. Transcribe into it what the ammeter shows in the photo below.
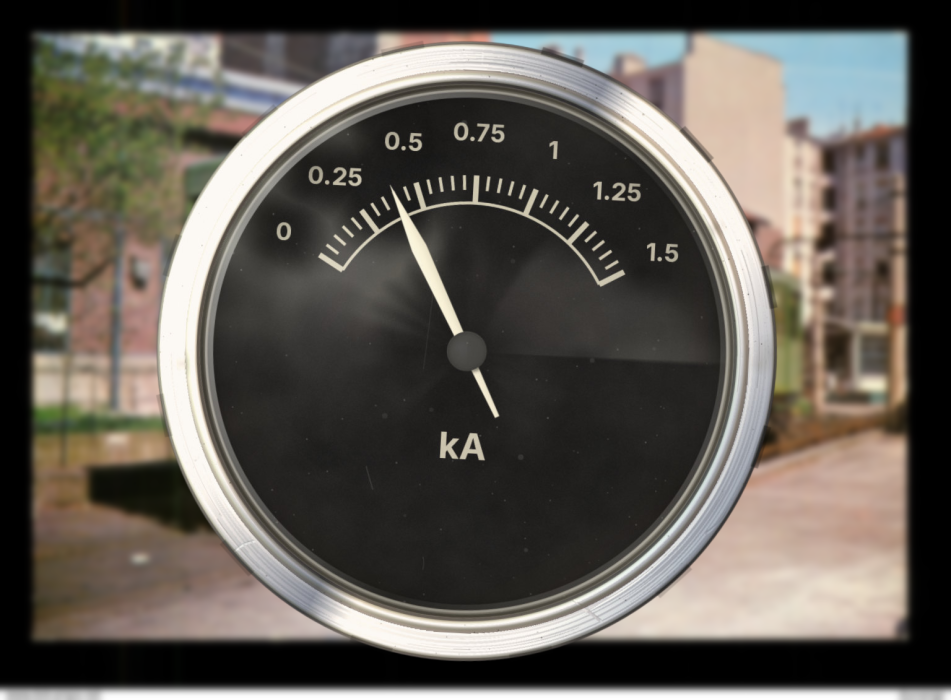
0.4 kA
